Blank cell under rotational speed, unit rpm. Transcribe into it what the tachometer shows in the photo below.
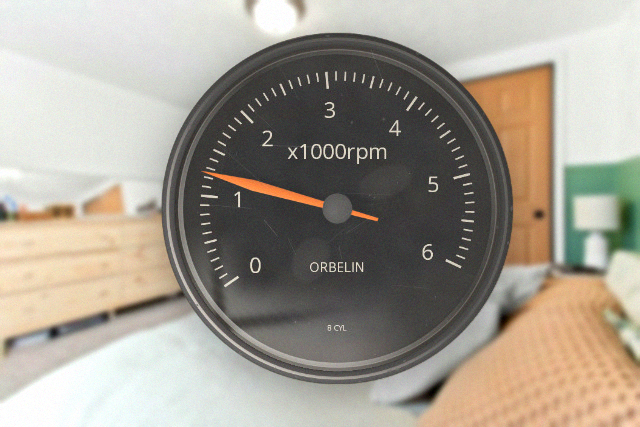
1250 rpm
